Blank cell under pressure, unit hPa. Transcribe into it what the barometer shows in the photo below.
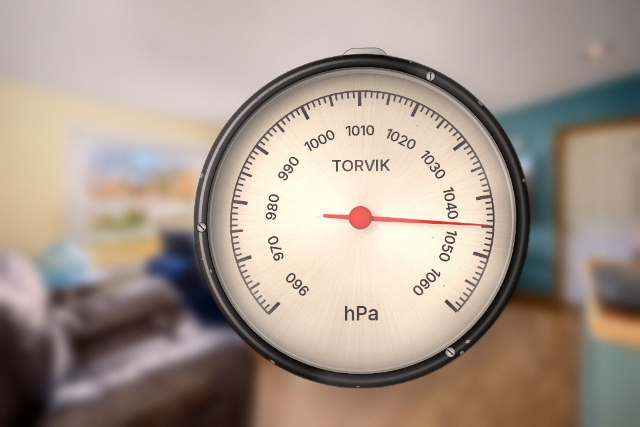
1045 hPa
